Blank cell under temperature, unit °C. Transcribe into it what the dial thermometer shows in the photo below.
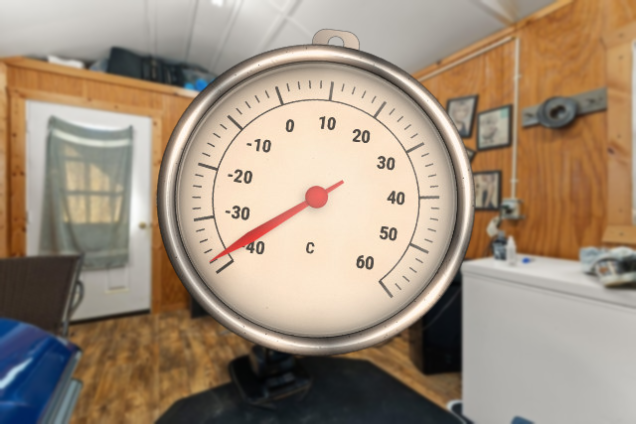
-38 °C
